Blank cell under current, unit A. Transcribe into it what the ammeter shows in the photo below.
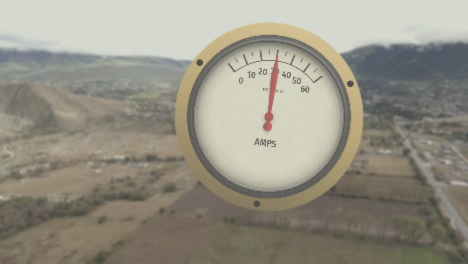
30 A
